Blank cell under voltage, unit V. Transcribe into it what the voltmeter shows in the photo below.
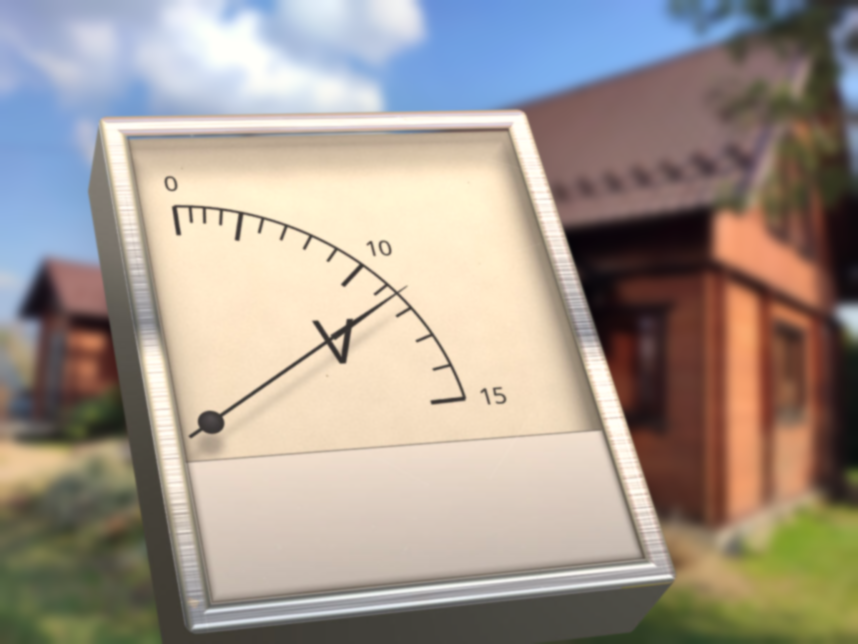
11.5 V
